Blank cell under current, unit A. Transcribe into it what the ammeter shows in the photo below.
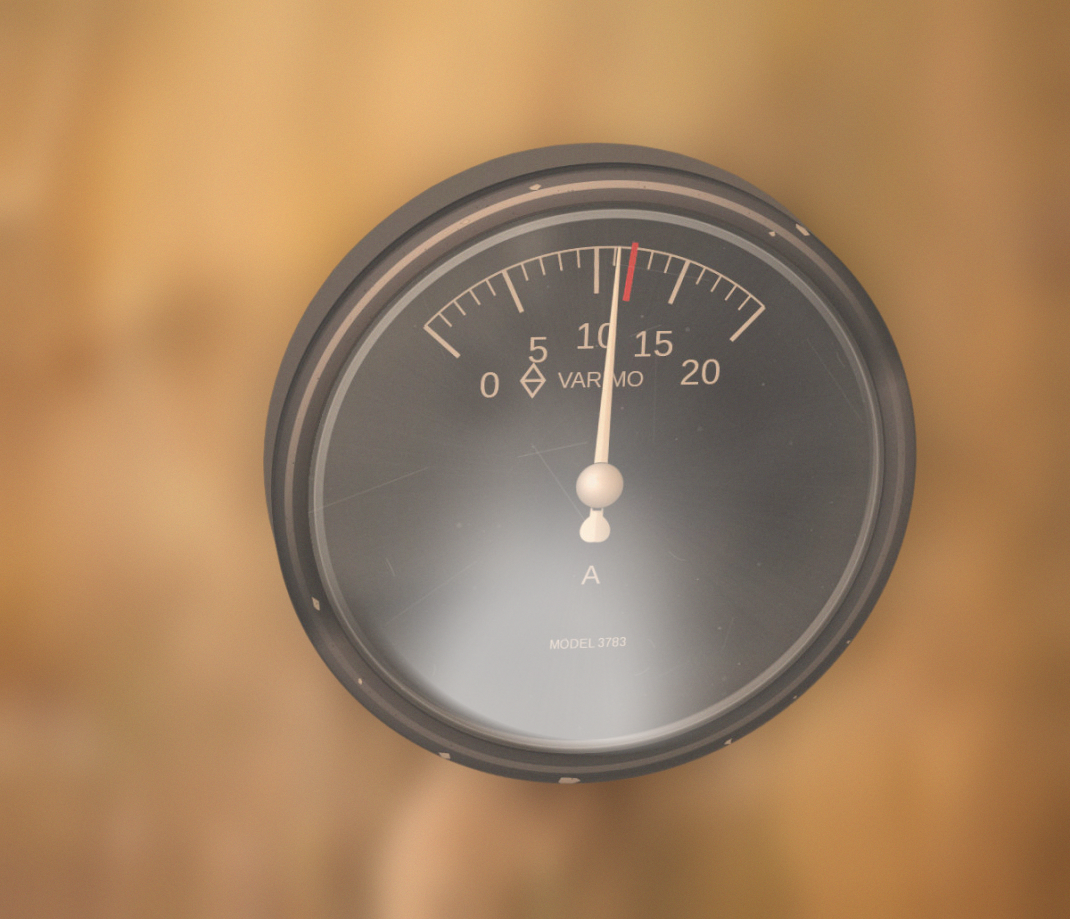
11 A
